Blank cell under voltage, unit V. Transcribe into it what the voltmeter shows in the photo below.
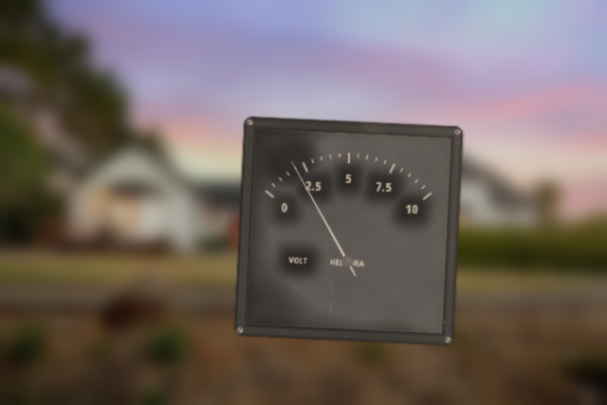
2 V
